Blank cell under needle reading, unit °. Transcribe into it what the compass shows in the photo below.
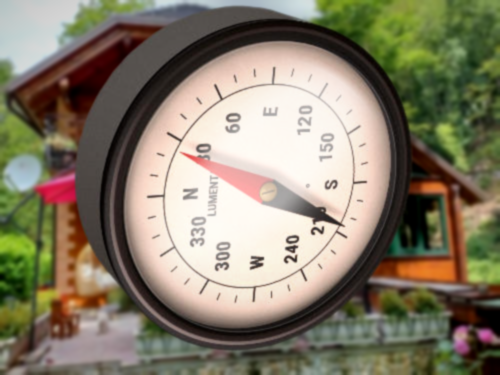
25 °
